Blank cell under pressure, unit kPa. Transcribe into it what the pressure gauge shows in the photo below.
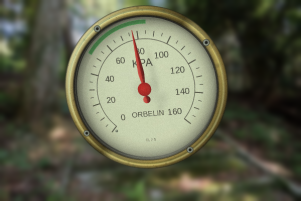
77.5 kPa
